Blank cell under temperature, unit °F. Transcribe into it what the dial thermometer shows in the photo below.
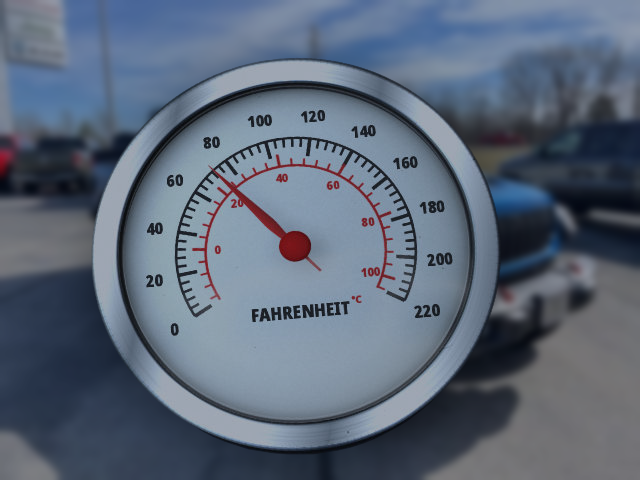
72 °F
